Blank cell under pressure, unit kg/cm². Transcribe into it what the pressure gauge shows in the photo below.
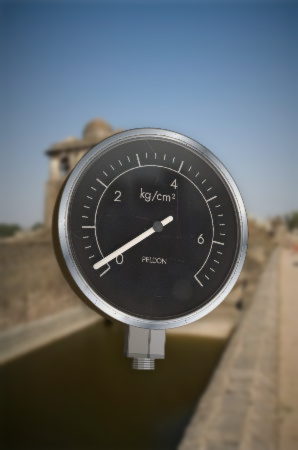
0.2 kg/cm²
